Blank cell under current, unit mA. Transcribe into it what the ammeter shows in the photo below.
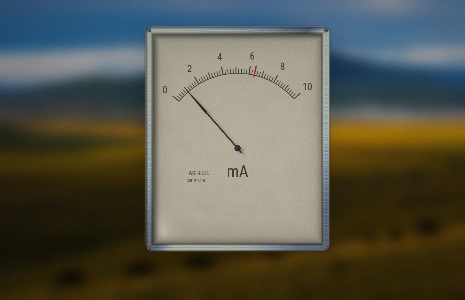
1 mA
